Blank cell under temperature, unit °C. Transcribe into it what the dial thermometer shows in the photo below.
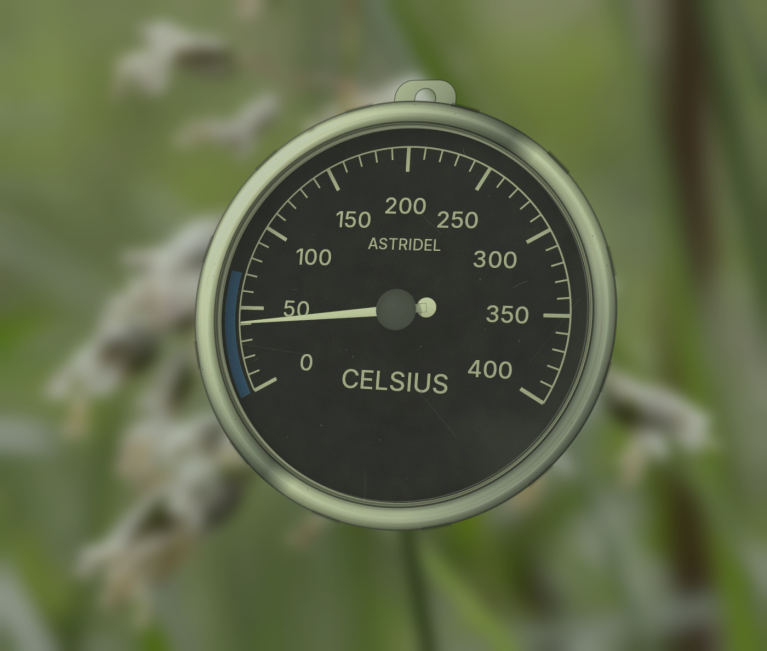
40 °C
